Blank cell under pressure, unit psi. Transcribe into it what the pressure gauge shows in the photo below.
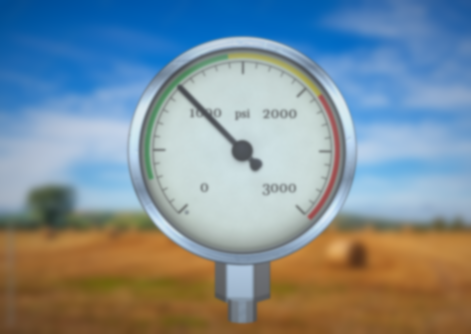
1000 psi
